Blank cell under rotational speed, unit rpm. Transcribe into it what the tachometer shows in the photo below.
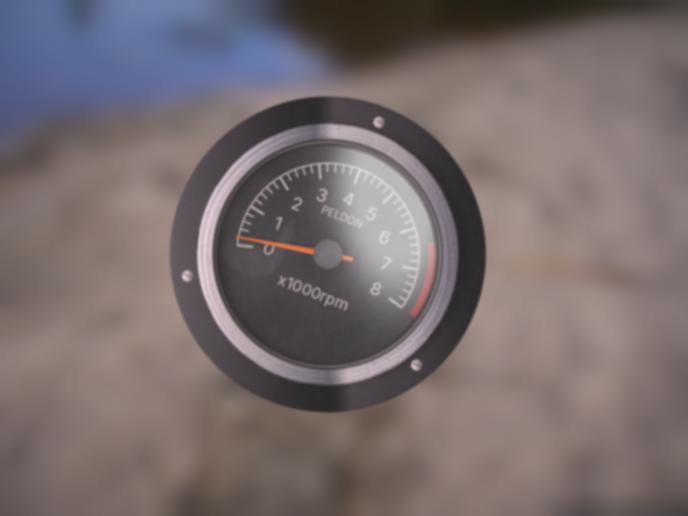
200 rpm
